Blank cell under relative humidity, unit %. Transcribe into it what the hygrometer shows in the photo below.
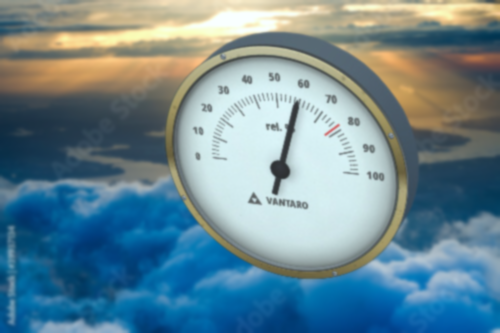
60 %
